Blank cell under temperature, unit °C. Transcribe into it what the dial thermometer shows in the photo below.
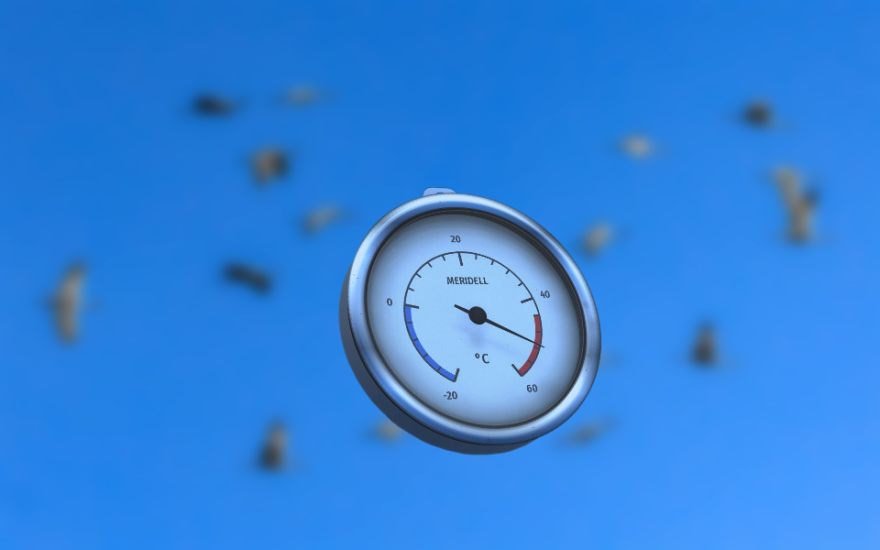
52 °C
